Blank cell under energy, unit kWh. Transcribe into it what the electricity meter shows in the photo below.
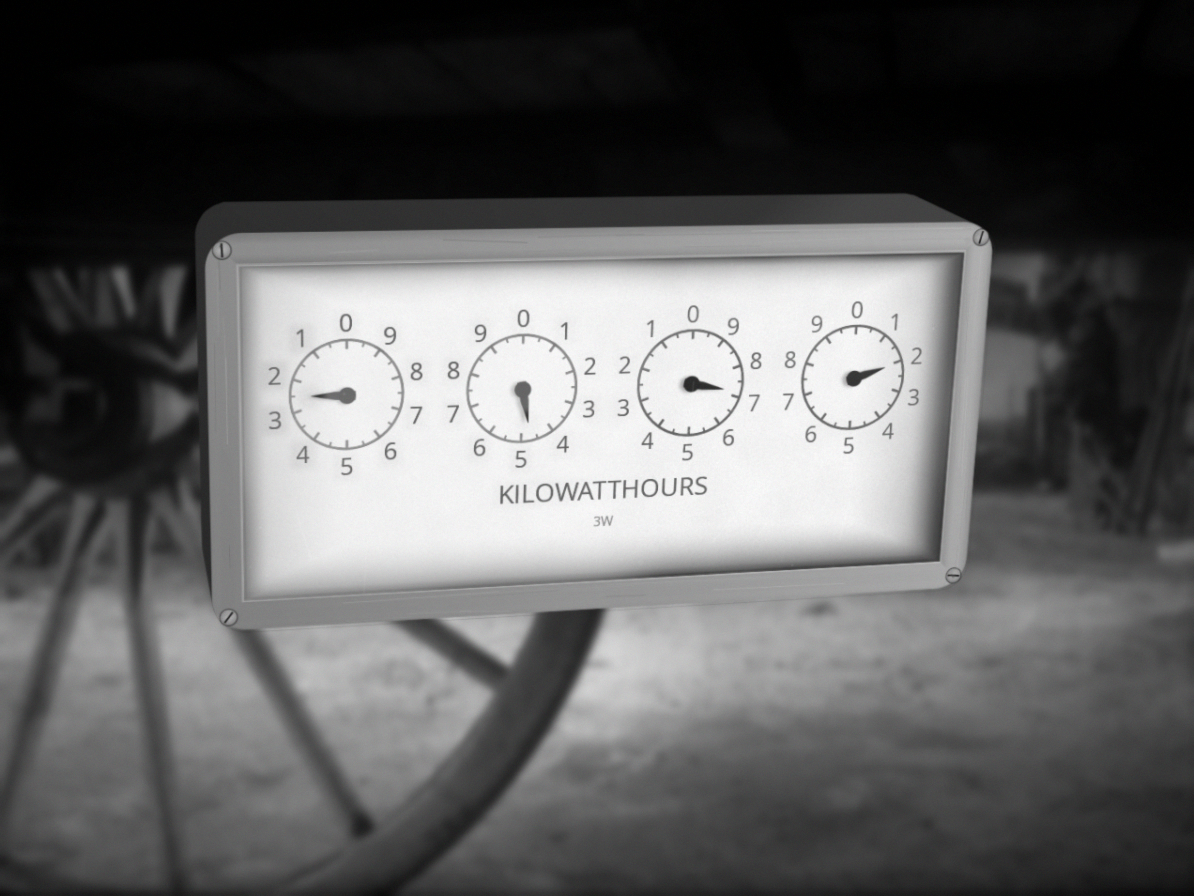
2472 kWh
